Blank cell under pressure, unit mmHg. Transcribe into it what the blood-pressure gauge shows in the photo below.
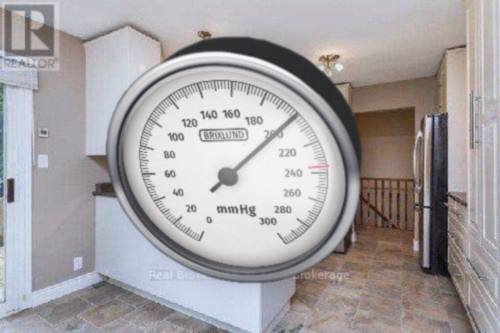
200 mmHg
